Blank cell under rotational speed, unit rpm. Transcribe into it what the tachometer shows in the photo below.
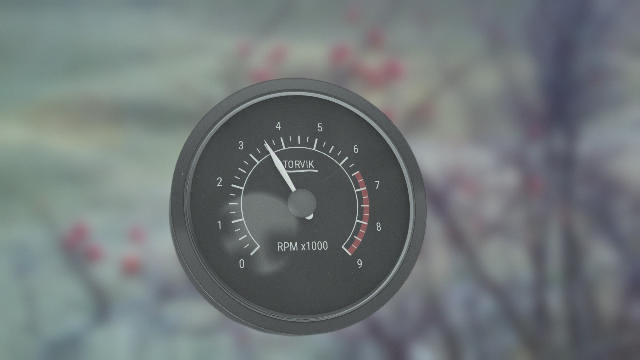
3500 rpm
